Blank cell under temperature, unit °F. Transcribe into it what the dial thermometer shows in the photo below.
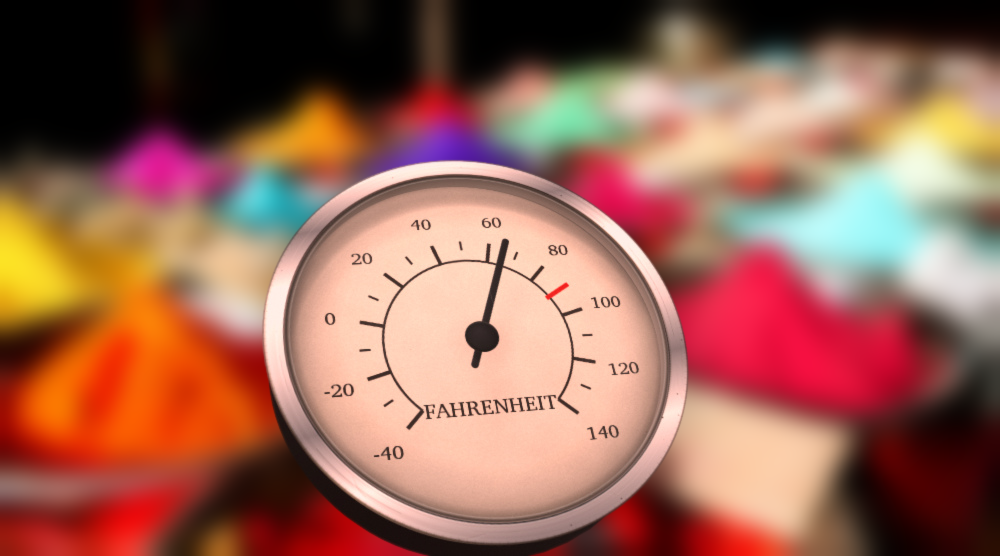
65 °F
